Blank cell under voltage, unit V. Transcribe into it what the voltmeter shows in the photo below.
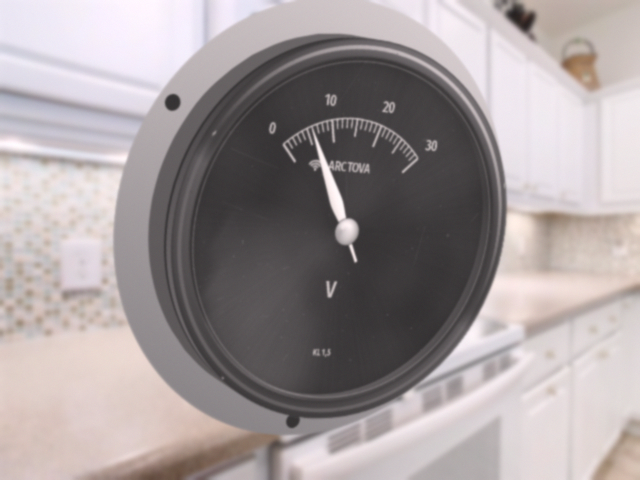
5 V
